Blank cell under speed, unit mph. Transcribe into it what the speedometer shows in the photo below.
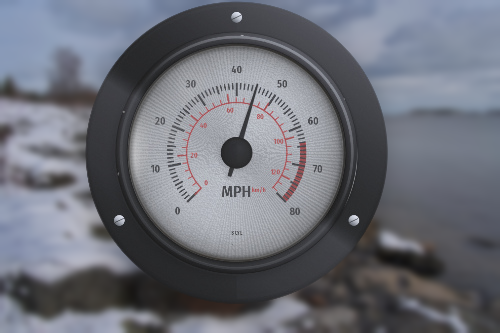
45 mph
